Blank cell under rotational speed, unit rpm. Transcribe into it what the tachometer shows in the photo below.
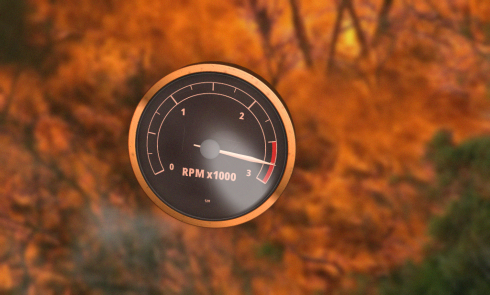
2750 rpm
